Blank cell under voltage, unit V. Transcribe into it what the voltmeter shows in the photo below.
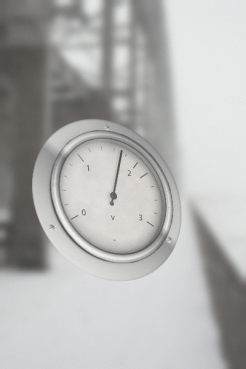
1.7 V
